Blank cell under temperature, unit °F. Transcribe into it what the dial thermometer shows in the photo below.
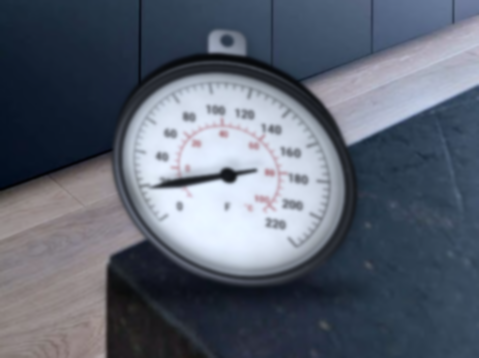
20 °F
